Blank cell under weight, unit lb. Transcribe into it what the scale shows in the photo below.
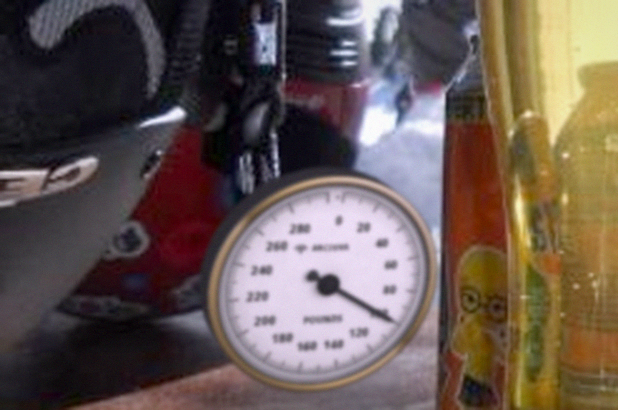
100 lb
